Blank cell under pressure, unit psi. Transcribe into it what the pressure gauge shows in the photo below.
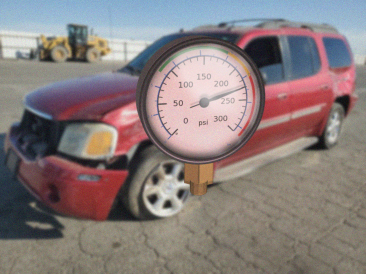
230 psi
